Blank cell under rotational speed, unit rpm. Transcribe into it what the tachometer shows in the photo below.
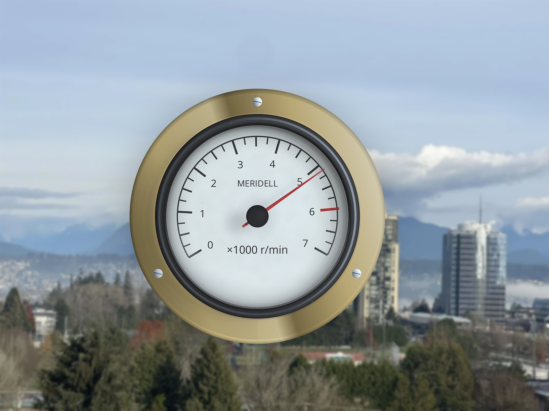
5125 rpm
